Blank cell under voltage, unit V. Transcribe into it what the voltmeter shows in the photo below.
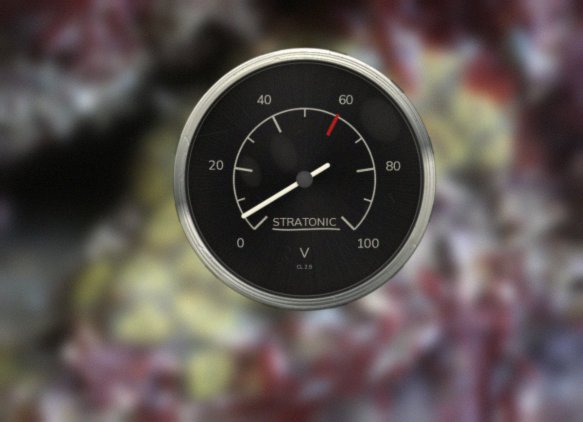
5 V
